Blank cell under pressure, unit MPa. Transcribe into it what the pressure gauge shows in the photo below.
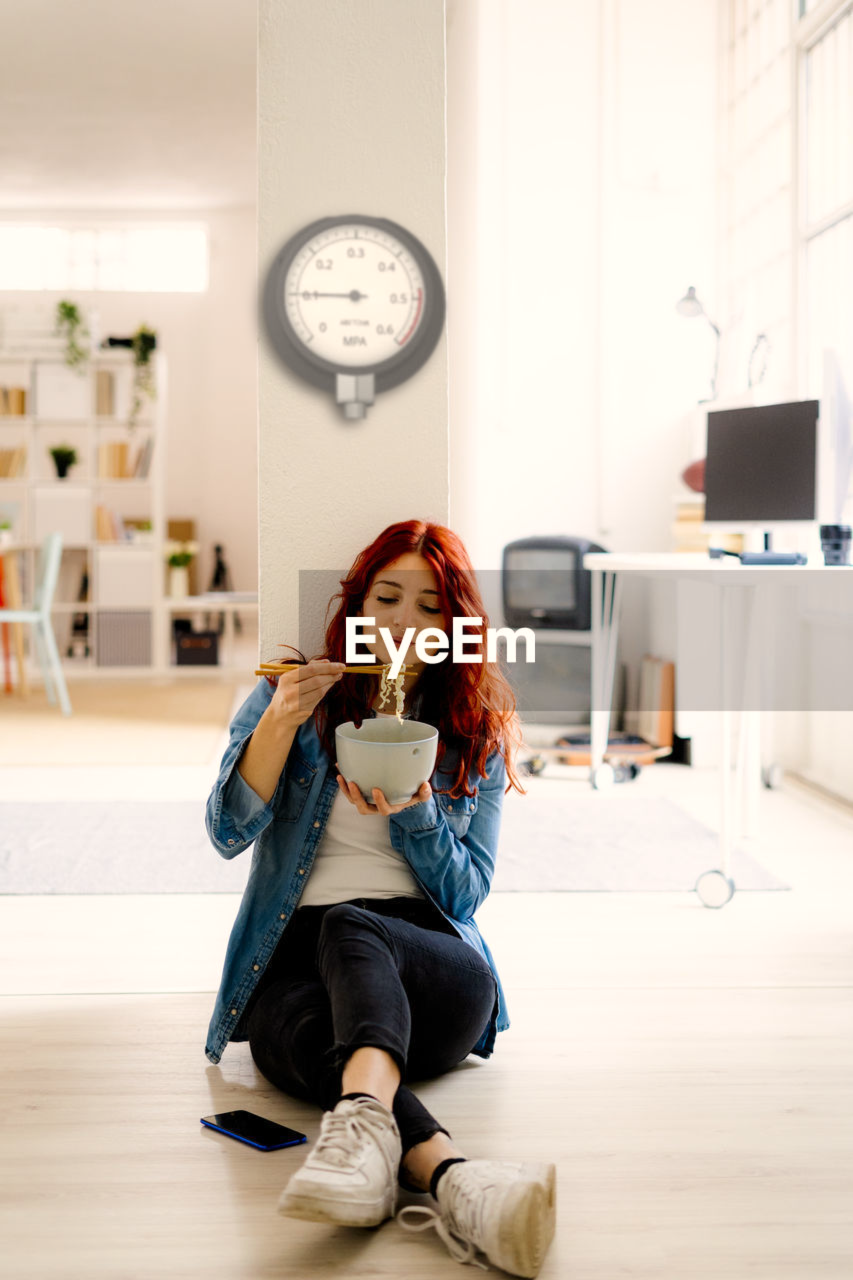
0.1 MPa
